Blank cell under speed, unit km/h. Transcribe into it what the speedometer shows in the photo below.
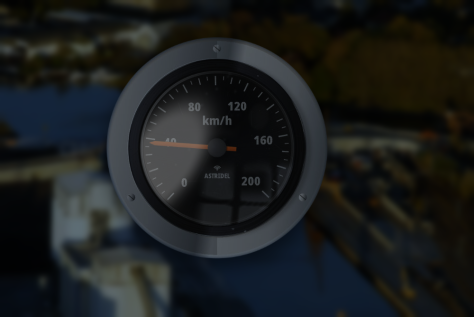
37.5 km/h
